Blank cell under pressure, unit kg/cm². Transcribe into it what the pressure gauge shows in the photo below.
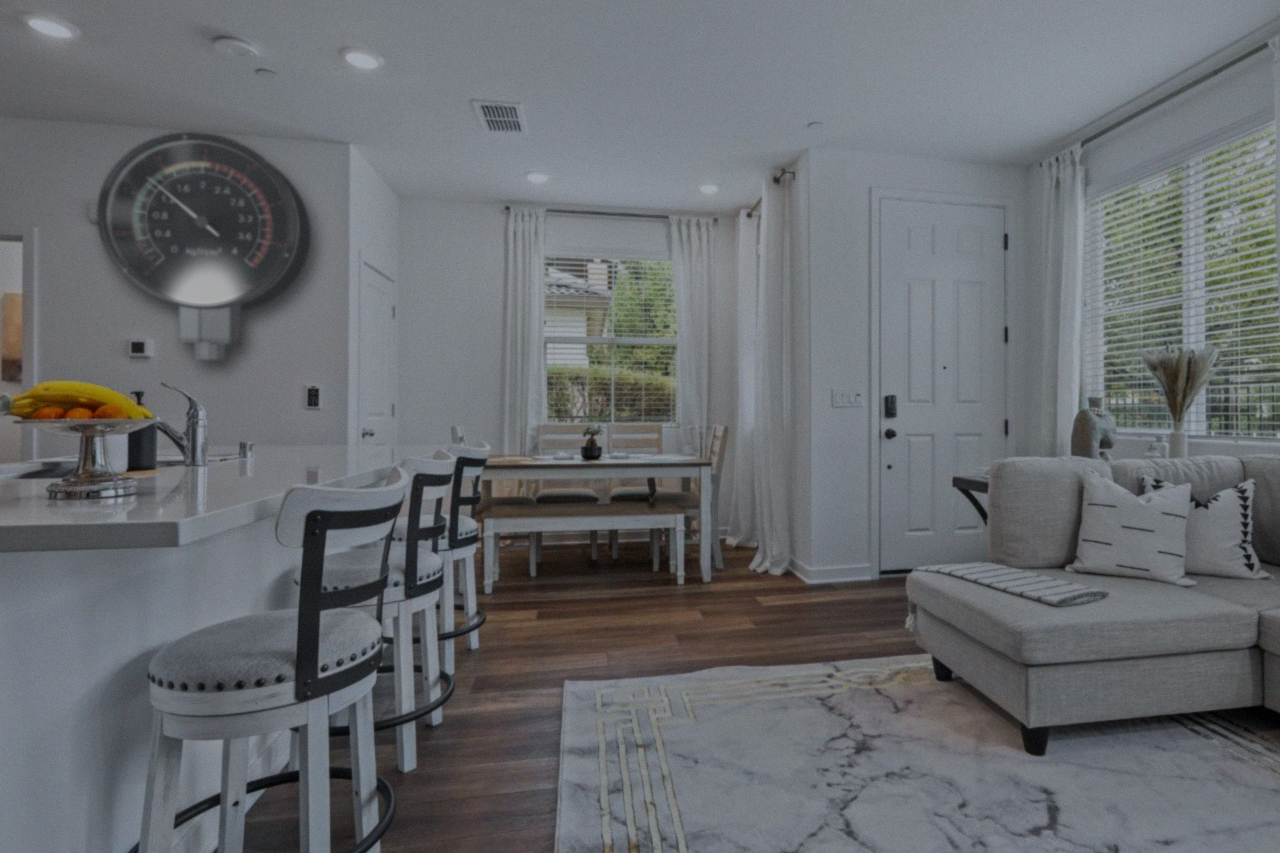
1.3 kg/cm²
